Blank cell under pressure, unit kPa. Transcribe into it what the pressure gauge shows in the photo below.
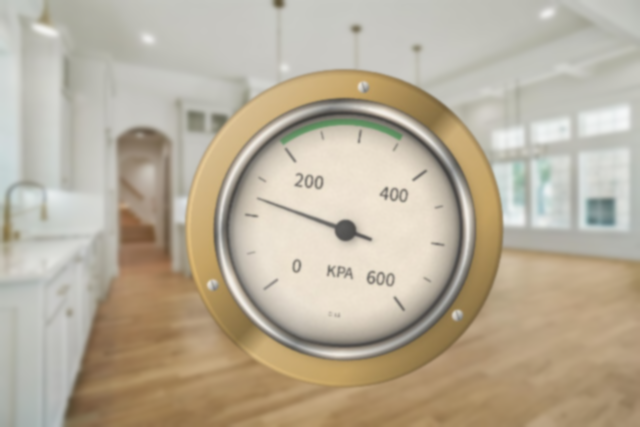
125 kPa
